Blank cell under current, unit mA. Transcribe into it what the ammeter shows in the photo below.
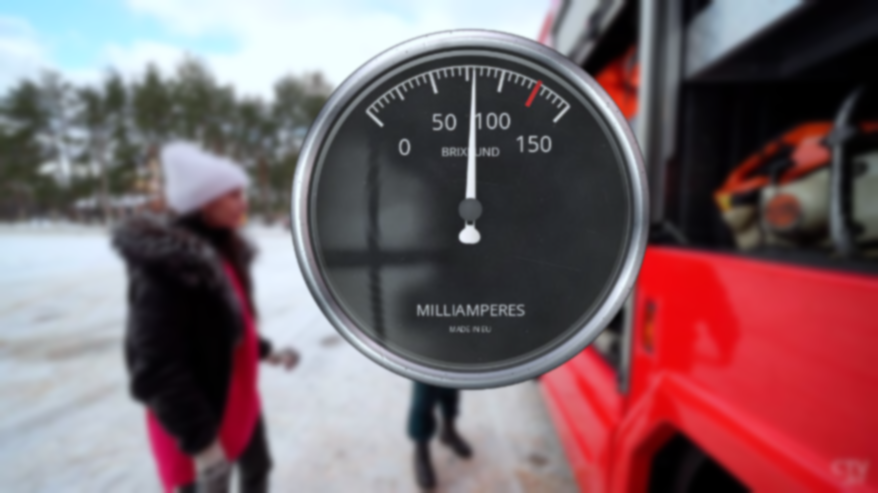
80 mA
